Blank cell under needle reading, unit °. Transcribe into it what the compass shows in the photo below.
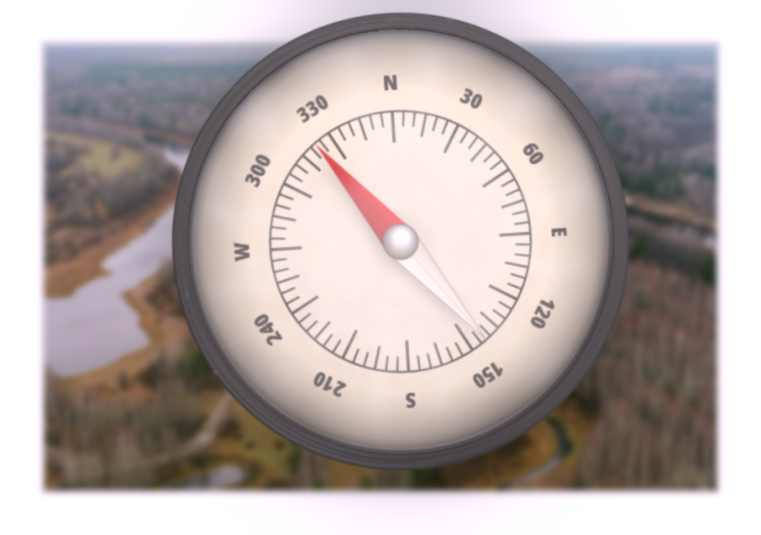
322.5 °
